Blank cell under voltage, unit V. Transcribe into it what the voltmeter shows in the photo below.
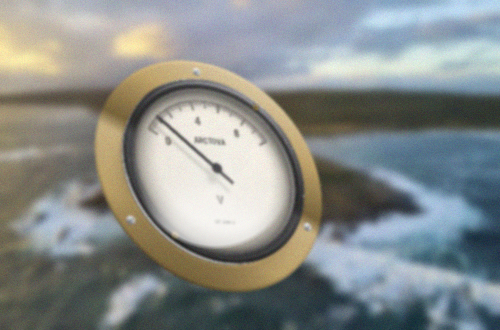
1 V
